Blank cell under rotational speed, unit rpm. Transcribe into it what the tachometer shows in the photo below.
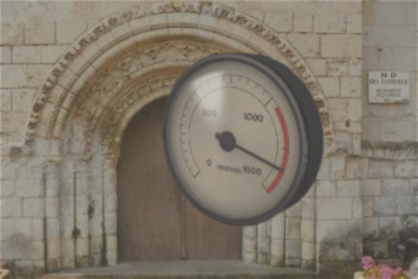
1350 rpm
